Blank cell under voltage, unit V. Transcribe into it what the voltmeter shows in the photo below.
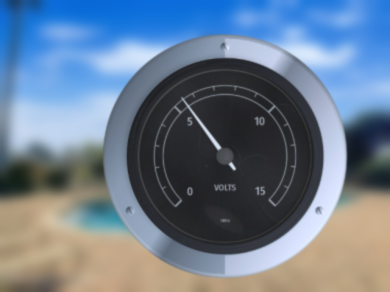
5.5 V
